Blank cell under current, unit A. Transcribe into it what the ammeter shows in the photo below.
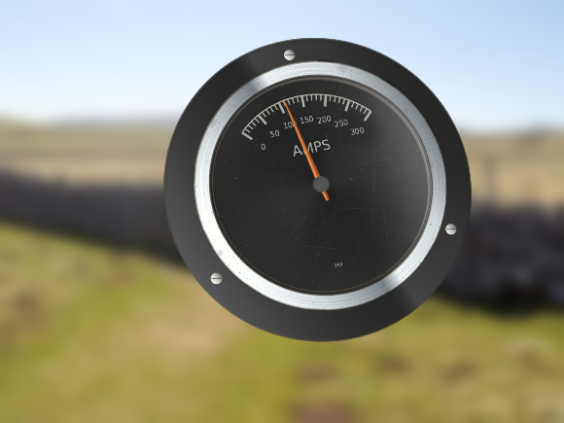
110 A
